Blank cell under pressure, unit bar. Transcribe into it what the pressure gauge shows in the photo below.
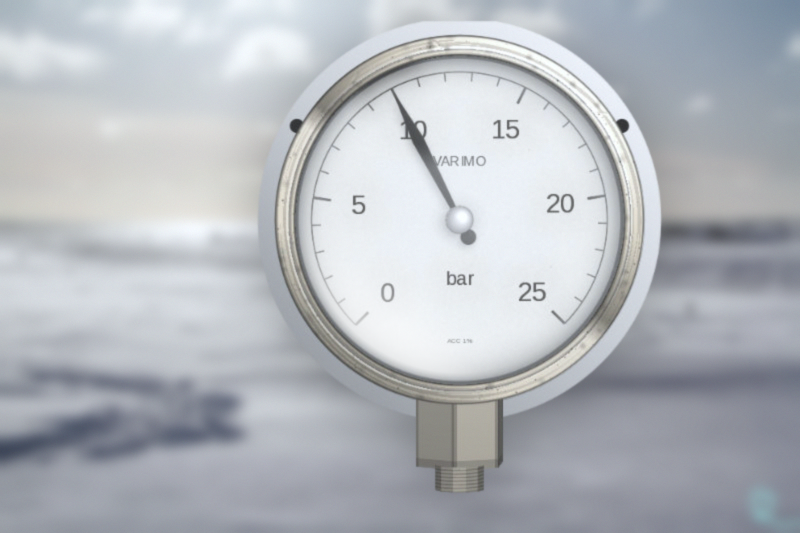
10 bar
